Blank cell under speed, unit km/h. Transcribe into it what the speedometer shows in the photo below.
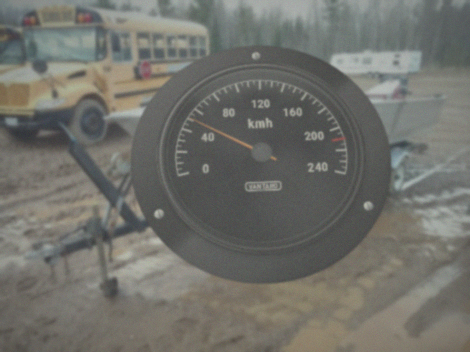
50 km/h
